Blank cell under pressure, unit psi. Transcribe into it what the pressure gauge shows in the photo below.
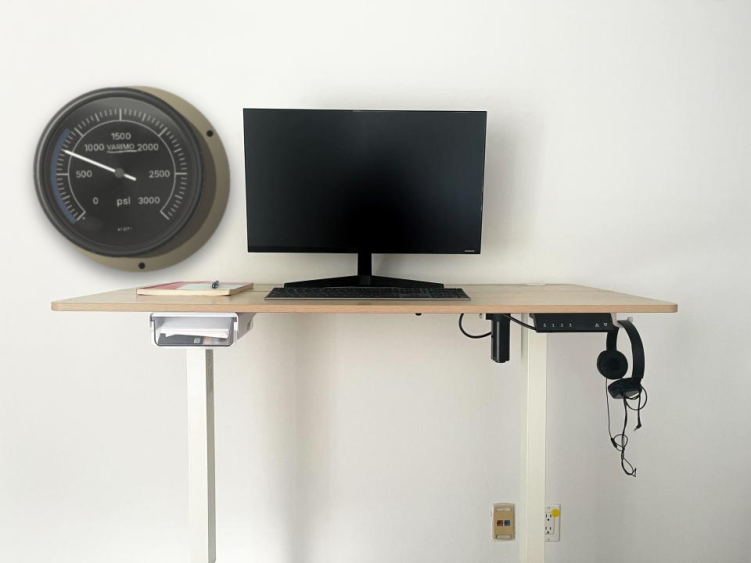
750 psi
